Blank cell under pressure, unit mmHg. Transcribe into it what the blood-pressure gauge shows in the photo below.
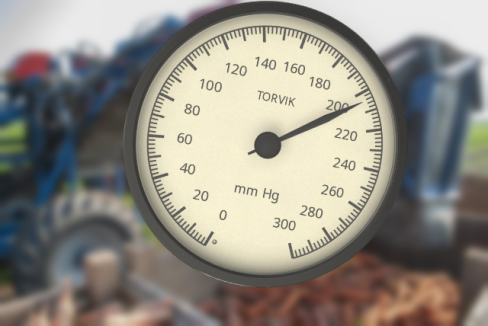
204 mmHg
